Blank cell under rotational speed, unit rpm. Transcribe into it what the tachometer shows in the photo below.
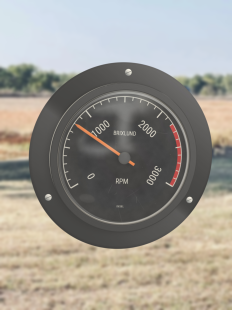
800 rpm
